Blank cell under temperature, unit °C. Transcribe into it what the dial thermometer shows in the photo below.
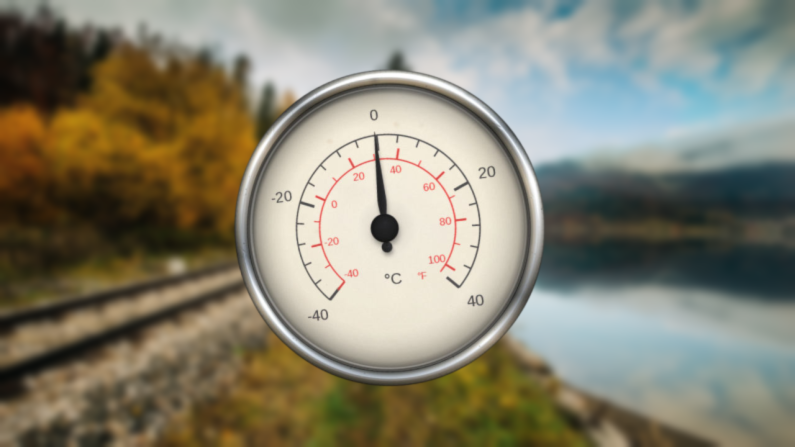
0 °C
